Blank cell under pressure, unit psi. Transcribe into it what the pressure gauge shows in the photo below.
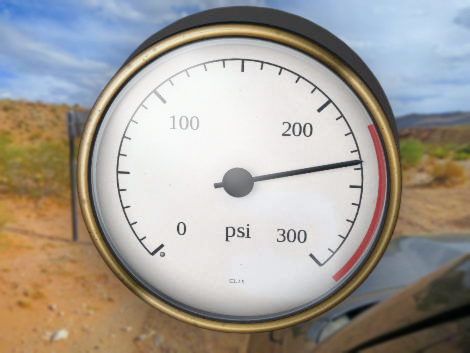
235 psi
